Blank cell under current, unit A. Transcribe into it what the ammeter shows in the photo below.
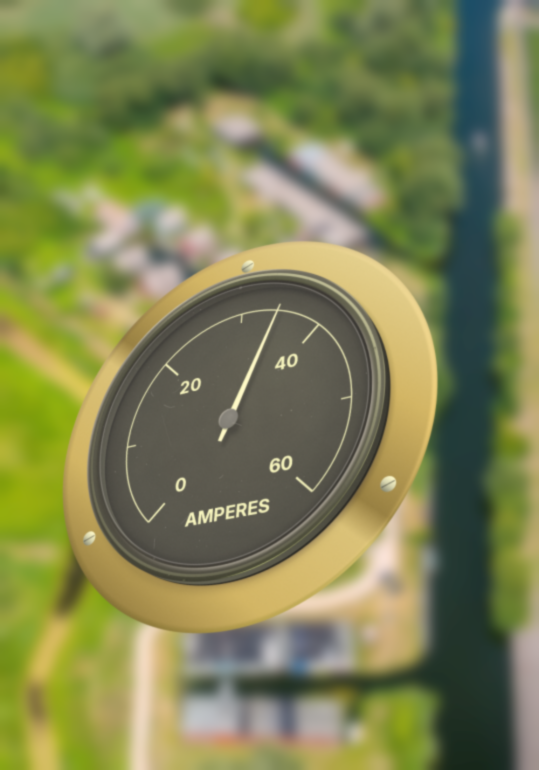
35 A
